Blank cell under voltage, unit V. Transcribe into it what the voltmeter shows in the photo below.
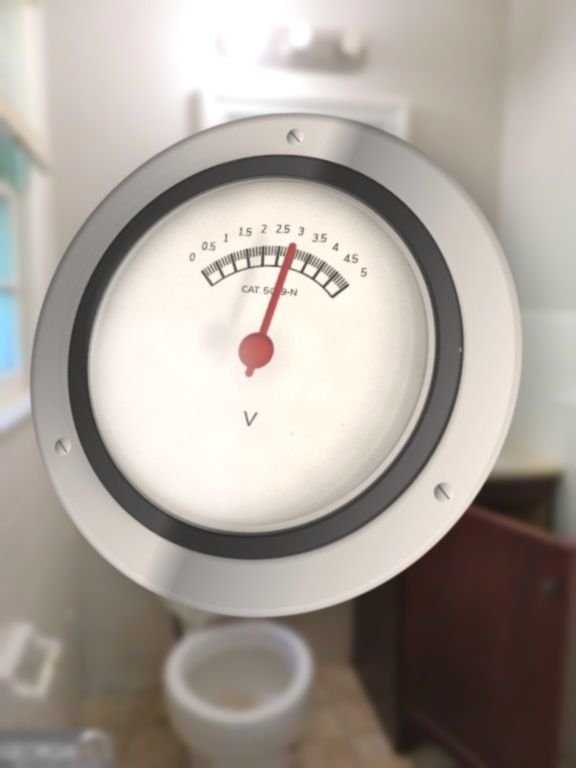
3 V
